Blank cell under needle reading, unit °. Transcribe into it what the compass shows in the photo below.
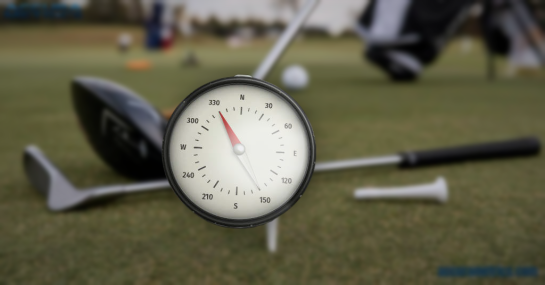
330 °
